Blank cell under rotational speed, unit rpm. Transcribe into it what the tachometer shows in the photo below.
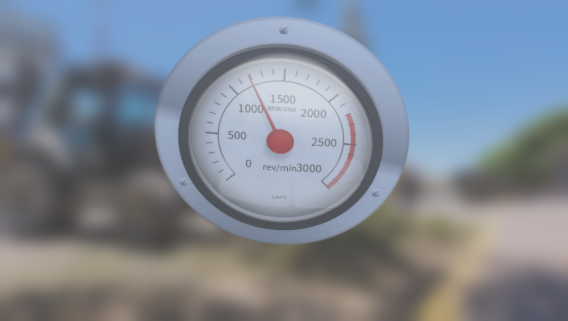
1200 rpm
